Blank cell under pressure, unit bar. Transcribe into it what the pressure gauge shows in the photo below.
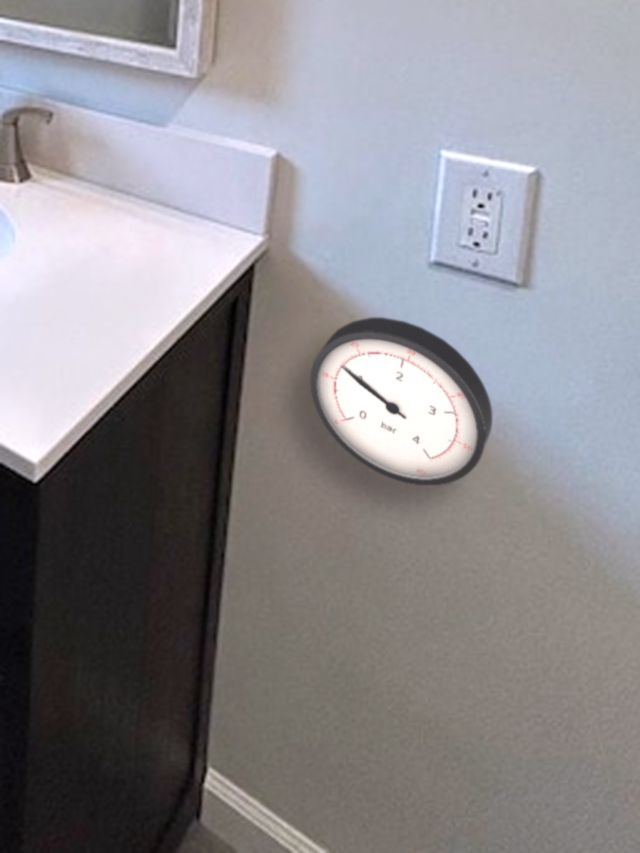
1 bar
